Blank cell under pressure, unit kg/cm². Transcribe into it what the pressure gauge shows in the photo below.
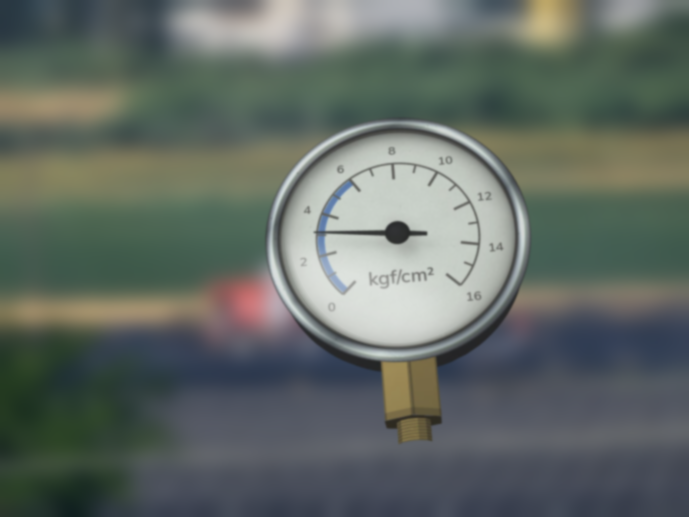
3 kg/cm²
